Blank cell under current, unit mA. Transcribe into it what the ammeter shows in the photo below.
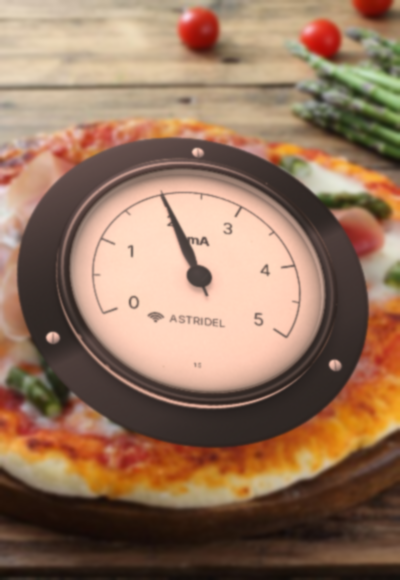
2 mA
